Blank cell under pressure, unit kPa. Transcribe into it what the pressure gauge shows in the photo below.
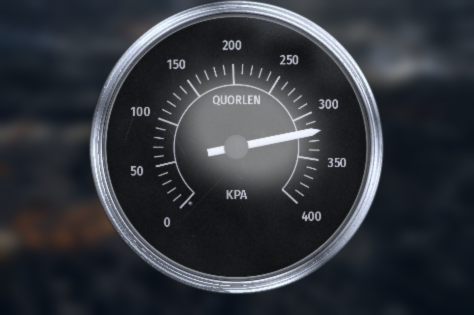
320 kPa
